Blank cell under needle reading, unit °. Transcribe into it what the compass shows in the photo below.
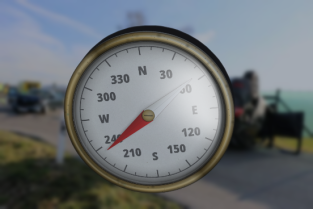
235 °
